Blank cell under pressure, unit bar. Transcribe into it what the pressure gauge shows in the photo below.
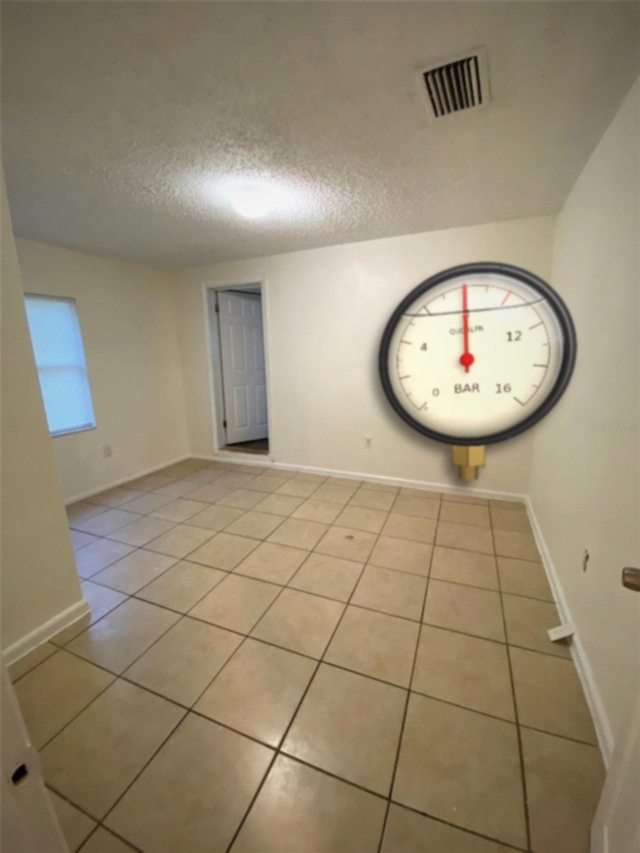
8 bar
